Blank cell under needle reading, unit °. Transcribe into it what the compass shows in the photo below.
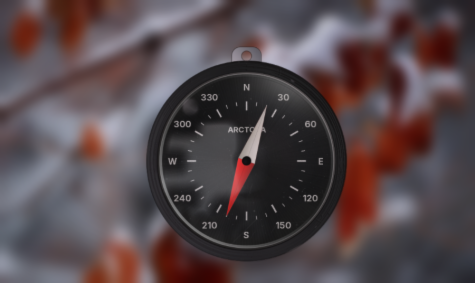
200 °
